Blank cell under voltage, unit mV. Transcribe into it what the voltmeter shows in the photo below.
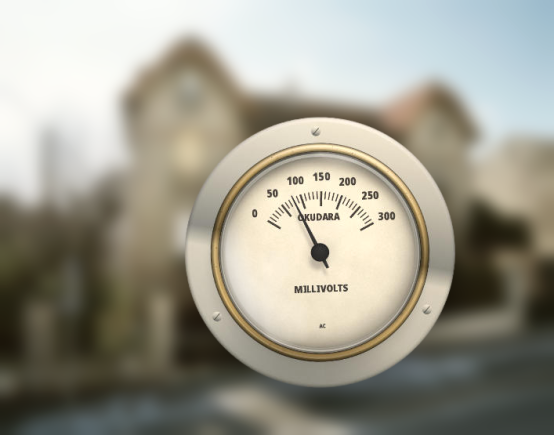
80 mV
